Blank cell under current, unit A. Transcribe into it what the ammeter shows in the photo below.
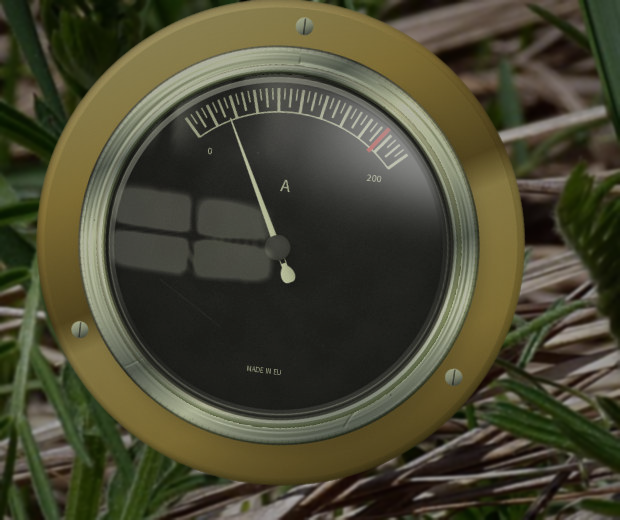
35 A
